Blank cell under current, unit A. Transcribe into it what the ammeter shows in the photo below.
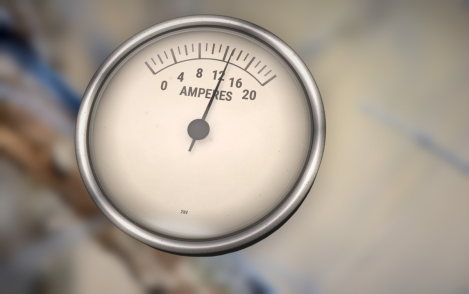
13 A
